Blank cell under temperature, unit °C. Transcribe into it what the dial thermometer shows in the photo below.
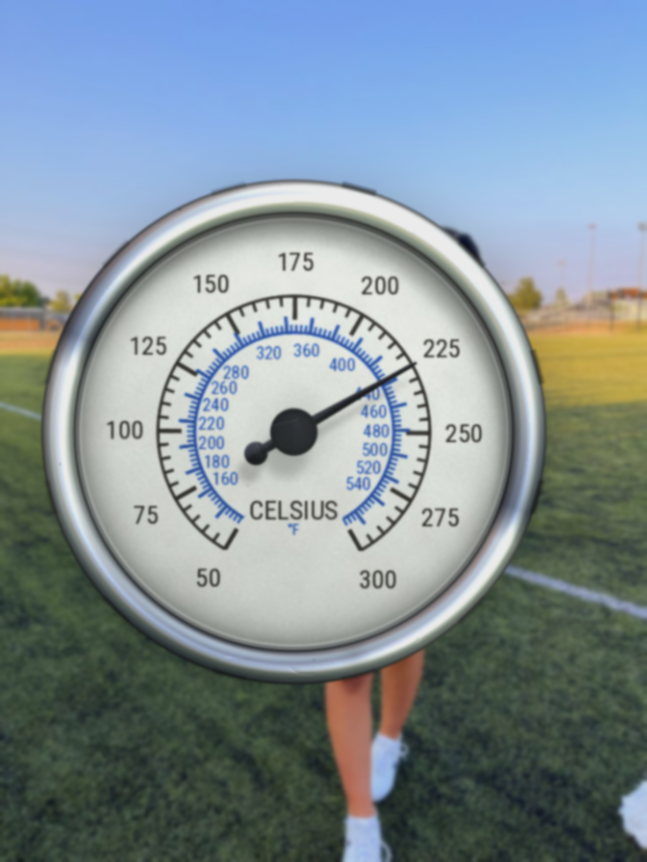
225 °C
